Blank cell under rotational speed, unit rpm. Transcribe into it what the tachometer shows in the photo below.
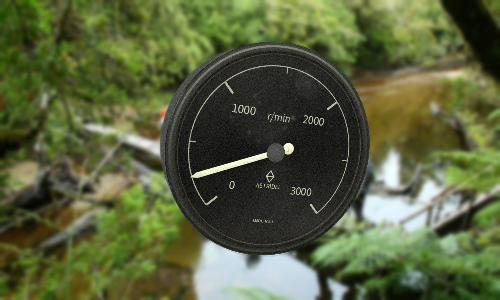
250 rpm
